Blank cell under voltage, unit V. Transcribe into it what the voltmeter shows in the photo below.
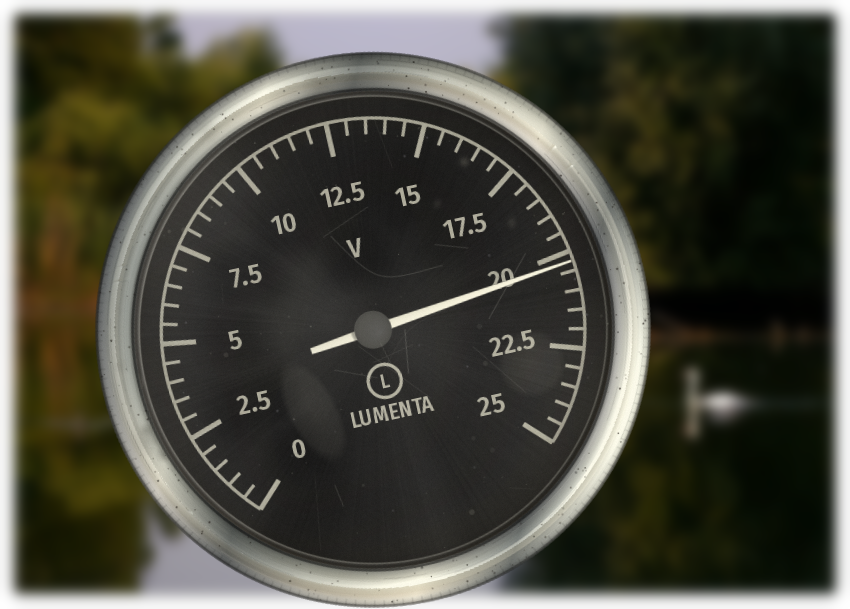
20.25 V
